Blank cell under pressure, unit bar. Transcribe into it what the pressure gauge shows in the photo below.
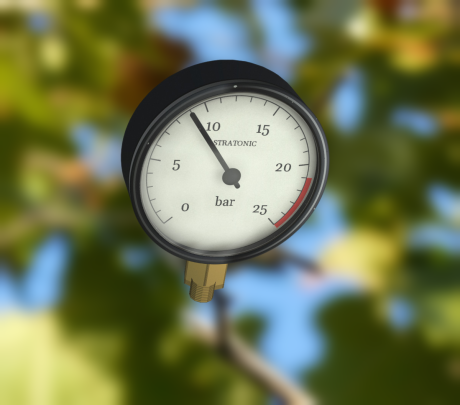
9 bar
